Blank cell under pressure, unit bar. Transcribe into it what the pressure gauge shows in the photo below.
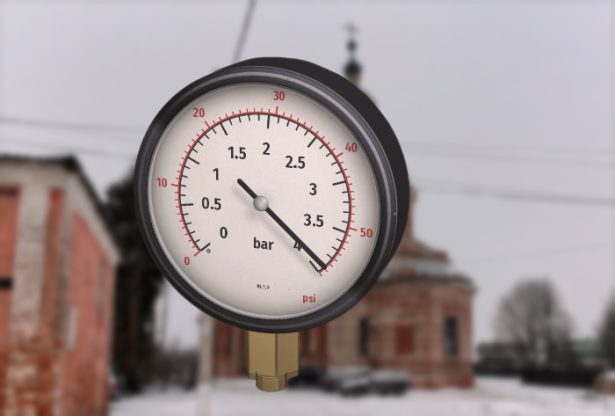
3.9 bar
